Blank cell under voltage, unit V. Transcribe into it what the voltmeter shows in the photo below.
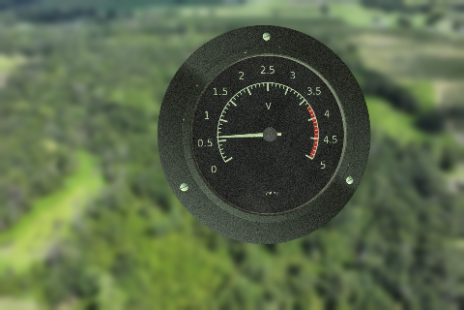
0.6 V
